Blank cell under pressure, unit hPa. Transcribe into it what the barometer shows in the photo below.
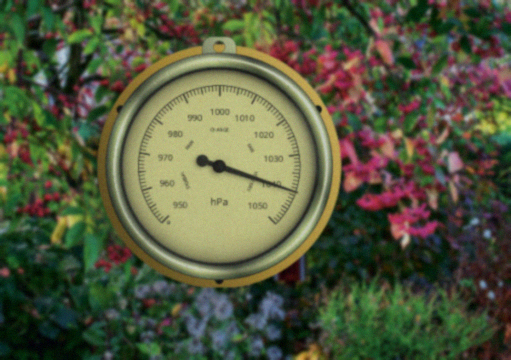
1040 hPa
